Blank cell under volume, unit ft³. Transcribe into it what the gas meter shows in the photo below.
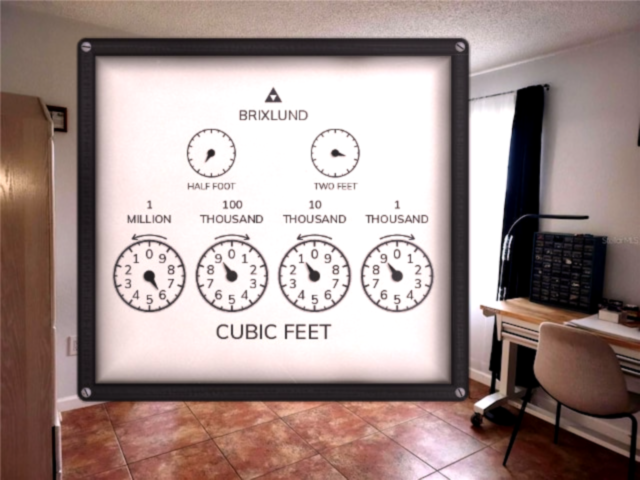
590900 ft³
